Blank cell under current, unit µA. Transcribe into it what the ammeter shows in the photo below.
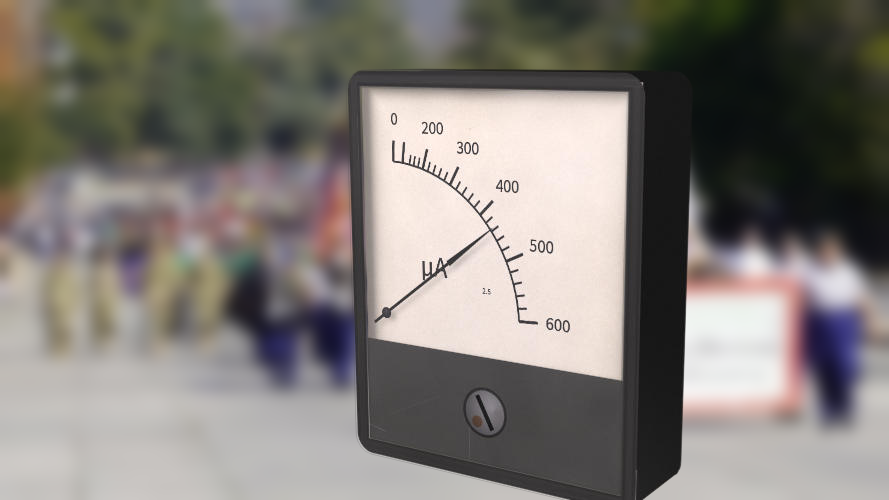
440 µA
